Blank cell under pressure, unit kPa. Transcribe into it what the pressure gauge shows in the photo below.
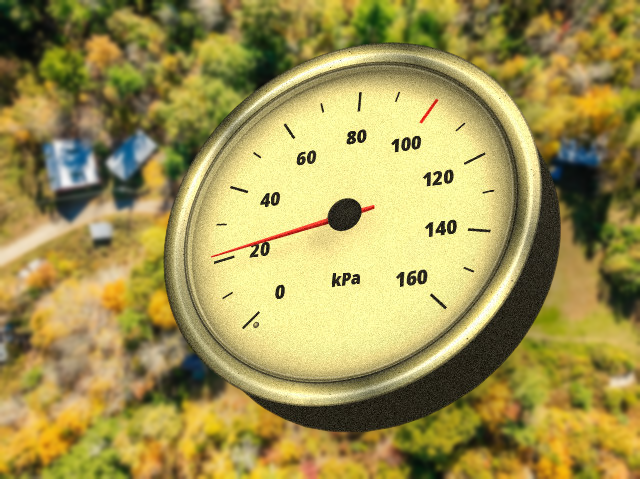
20 kPa
